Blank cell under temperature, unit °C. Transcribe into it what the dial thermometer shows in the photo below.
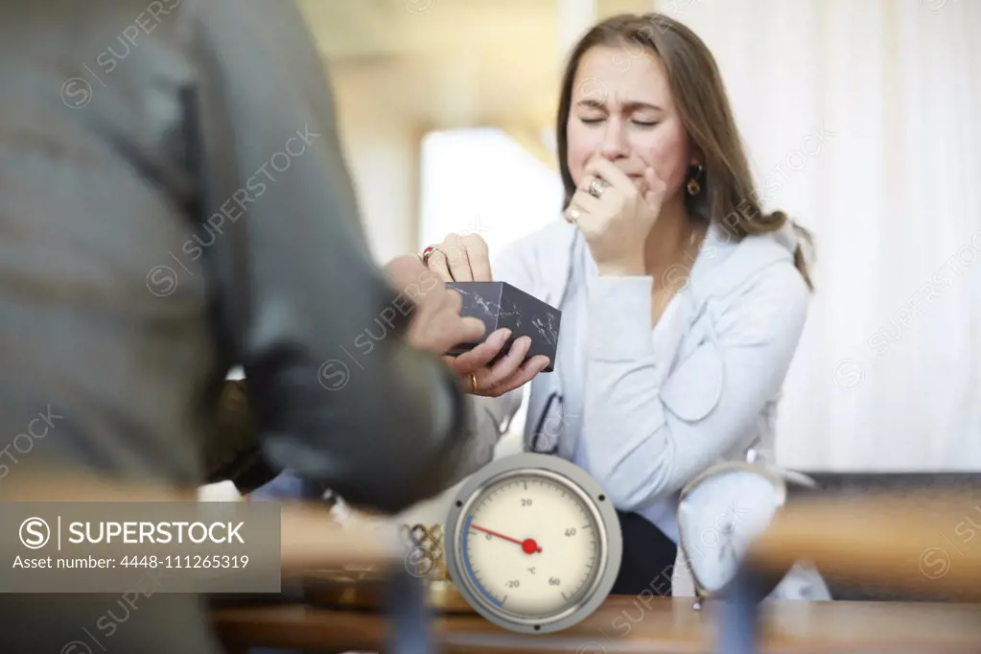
2 °C
